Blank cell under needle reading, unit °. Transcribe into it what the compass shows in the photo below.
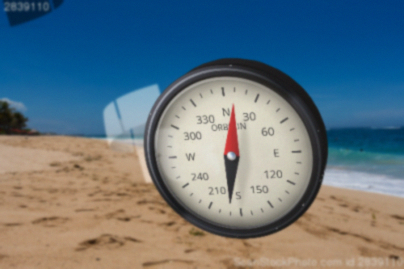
10 °
